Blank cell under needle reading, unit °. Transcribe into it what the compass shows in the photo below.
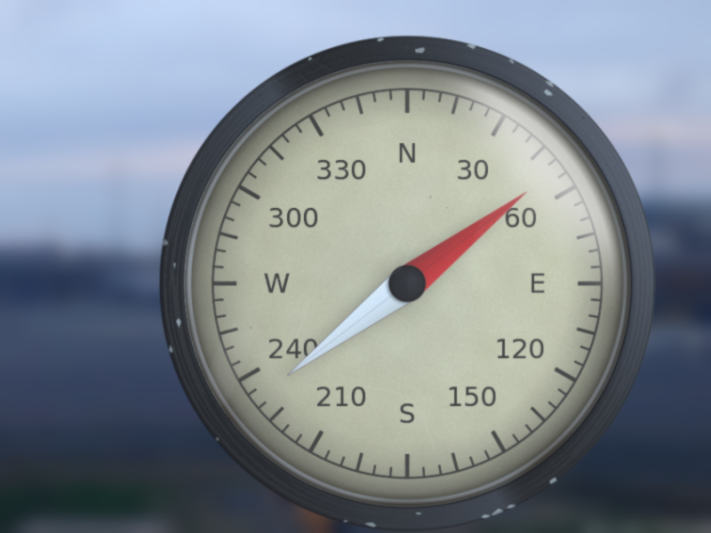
52.5 °
